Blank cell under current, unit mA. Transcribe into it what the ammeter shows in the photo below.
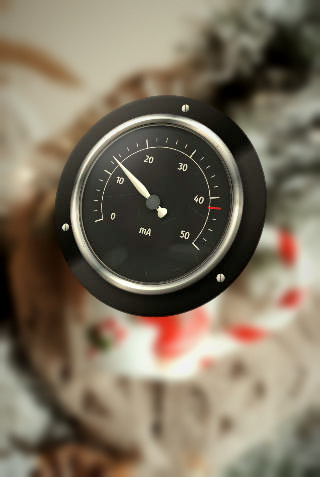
13 mA
